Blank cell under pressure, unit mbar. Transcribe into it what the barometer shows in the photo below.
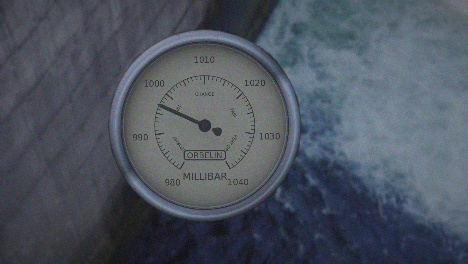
997 mbar
